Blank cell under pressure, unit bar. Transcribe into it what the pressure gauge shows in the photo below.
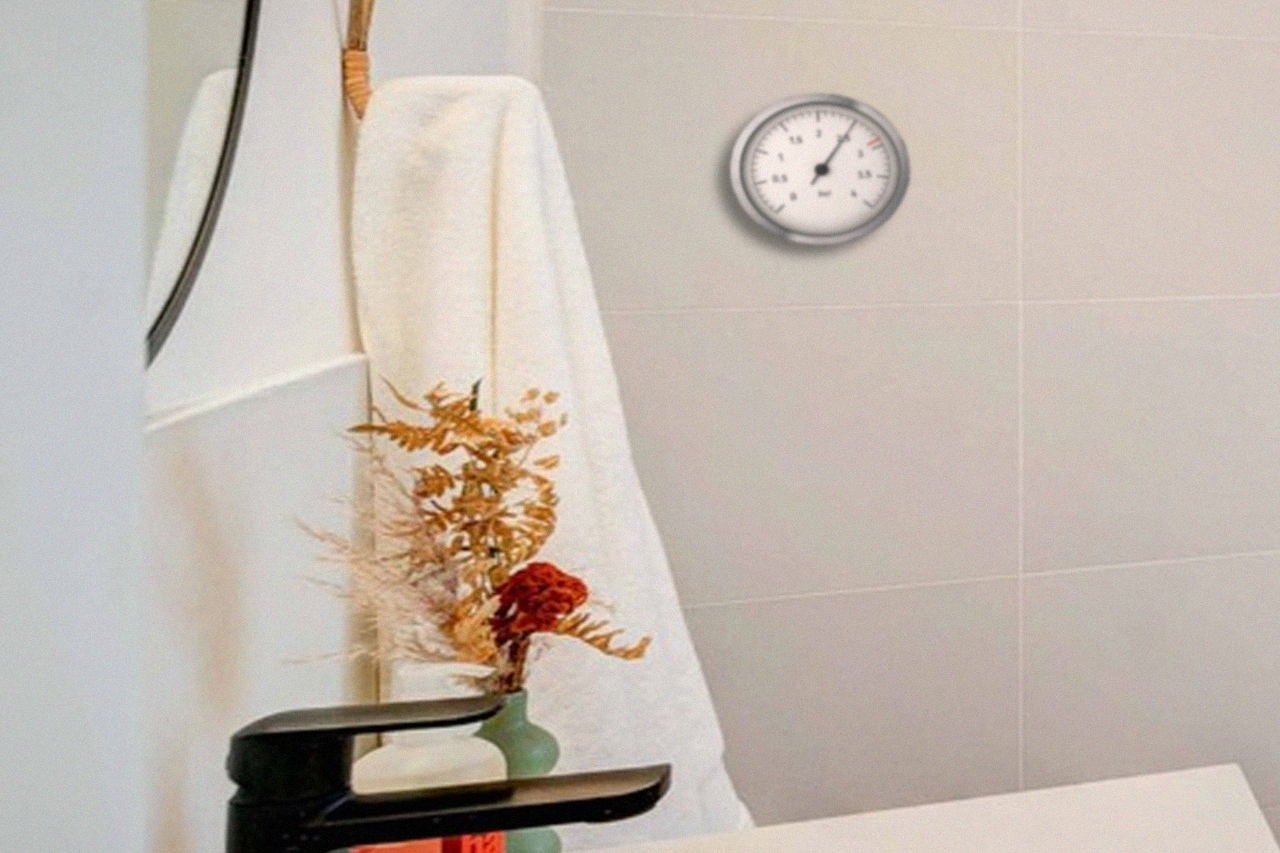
2.5 bar
